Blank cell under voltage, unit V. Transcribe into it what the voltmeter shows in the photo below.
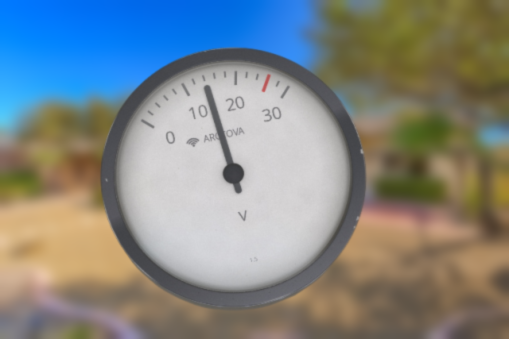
14 V
